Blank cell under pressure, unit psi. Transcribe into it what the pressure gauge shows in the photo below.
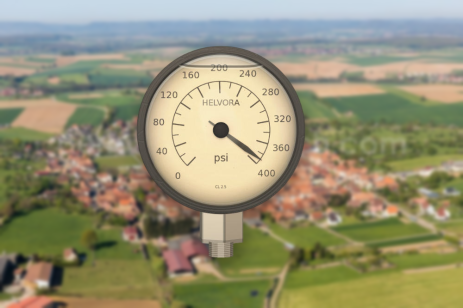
390 psi
